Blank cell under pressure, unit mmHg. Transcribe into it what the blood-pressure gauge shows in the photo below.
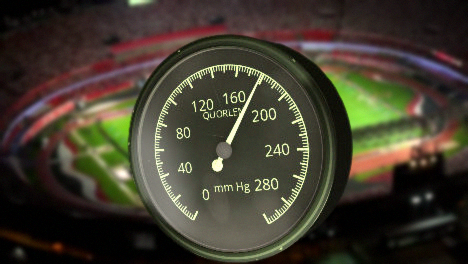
180 mmHg
